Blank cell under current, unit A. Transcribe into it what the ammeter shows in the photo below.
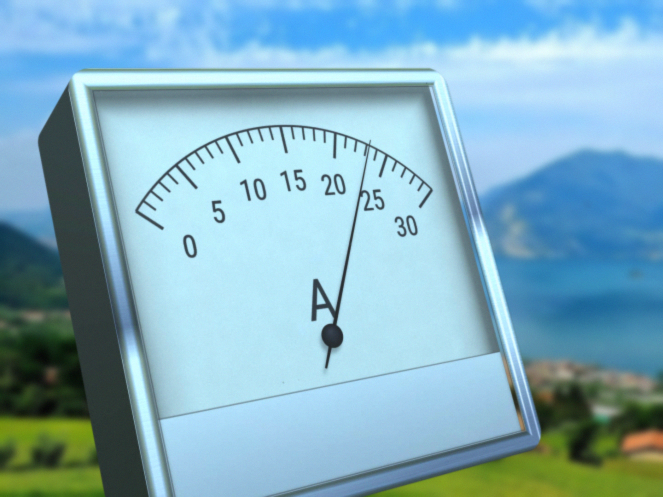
23 A
